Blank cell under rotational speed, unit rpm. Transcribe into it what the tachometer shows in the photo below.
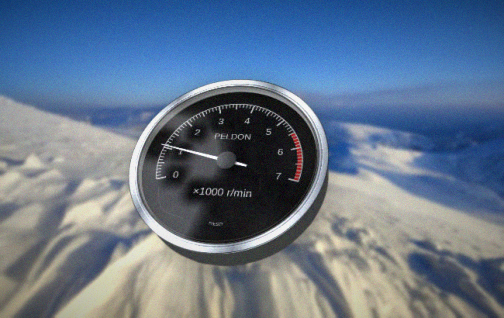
1000 rpm
